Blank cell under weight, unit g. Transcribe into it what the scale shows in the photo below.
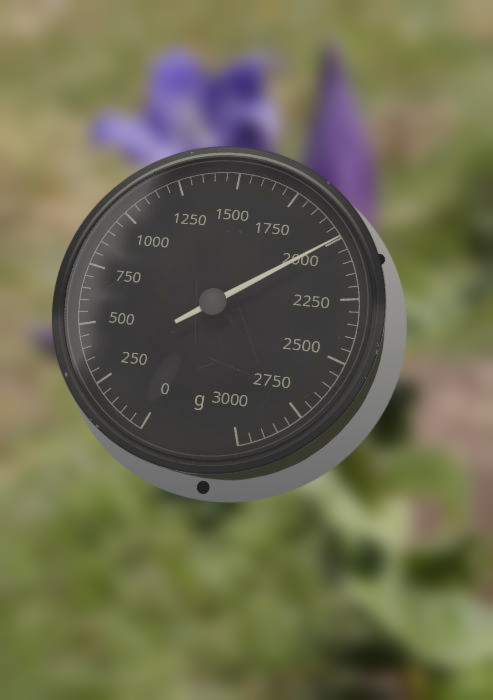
2000 g
